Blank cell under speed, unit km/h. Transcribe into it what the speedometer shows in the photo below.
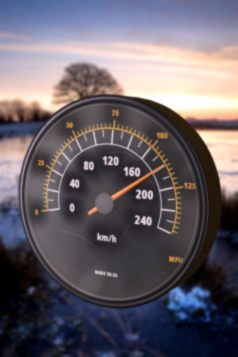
180 km/h
